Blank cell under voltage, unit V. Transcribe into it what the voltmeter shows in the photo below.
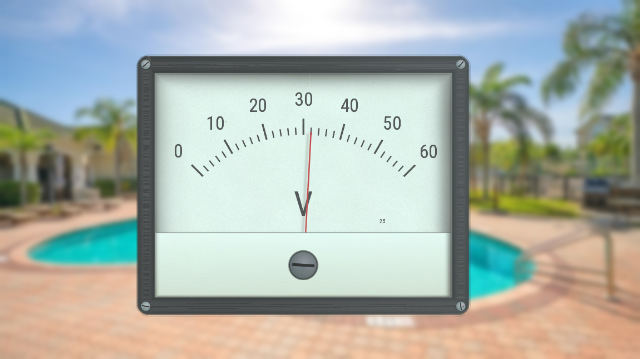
32 V
